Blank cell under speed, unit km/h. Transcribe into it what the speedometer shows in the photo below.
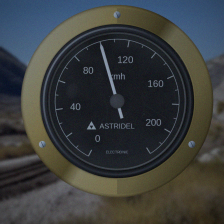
100 km/h
